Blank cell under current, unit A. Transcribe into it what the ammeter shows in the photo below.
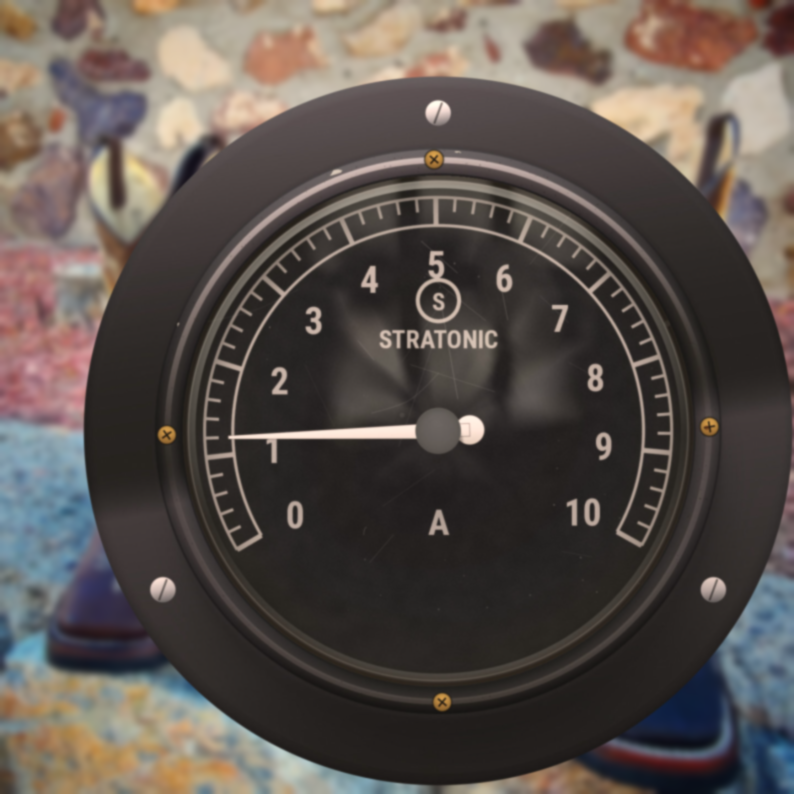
1.2 A
